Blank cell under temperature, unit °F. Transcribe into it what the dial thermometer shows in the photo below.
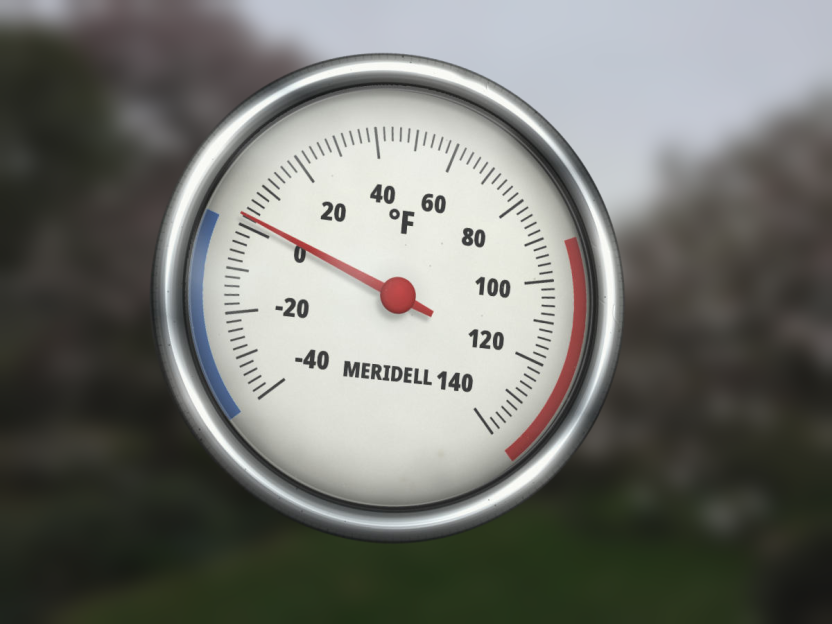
2 °F
